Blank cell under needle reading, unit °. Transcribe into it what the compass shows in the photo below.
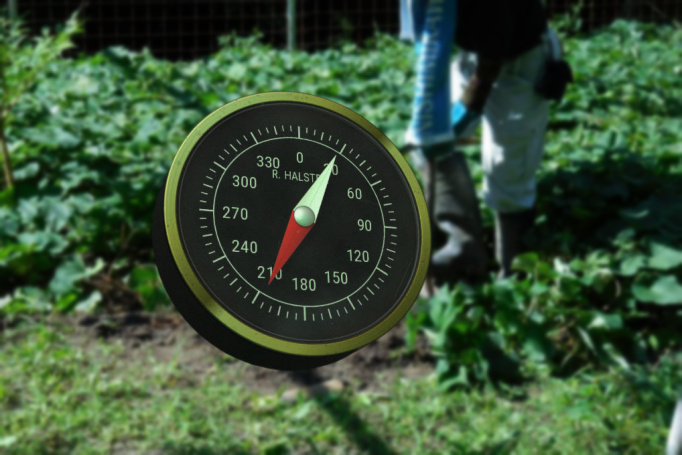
207.5 °
